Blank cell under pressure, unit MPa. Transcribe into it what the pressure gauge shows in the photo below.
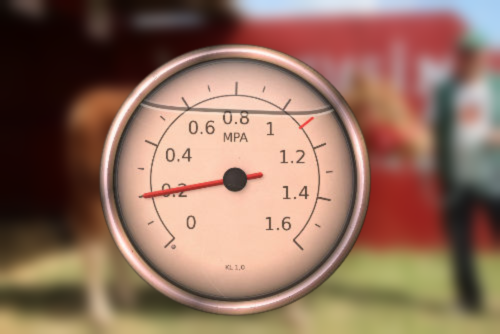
0.2 MPa
